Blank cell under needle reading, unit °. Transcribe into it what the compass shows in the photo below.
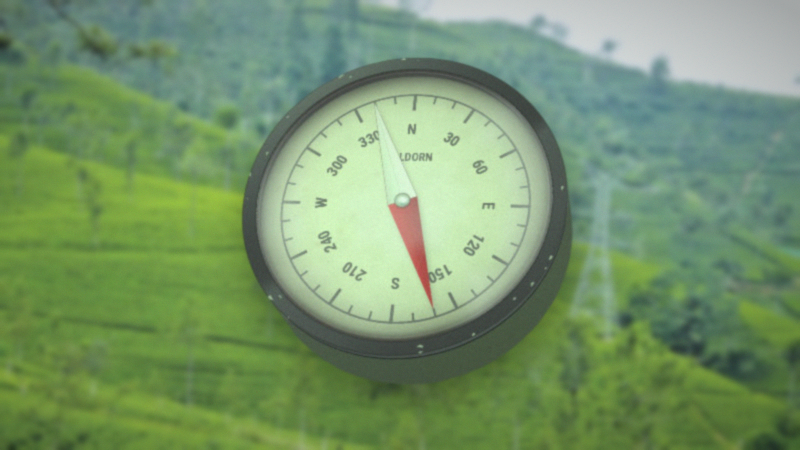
160 °
